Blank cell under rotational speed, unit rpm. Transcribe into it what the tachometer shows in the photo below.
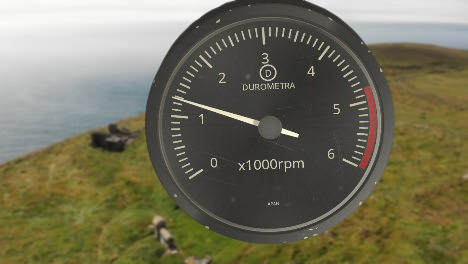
1300 rpm
